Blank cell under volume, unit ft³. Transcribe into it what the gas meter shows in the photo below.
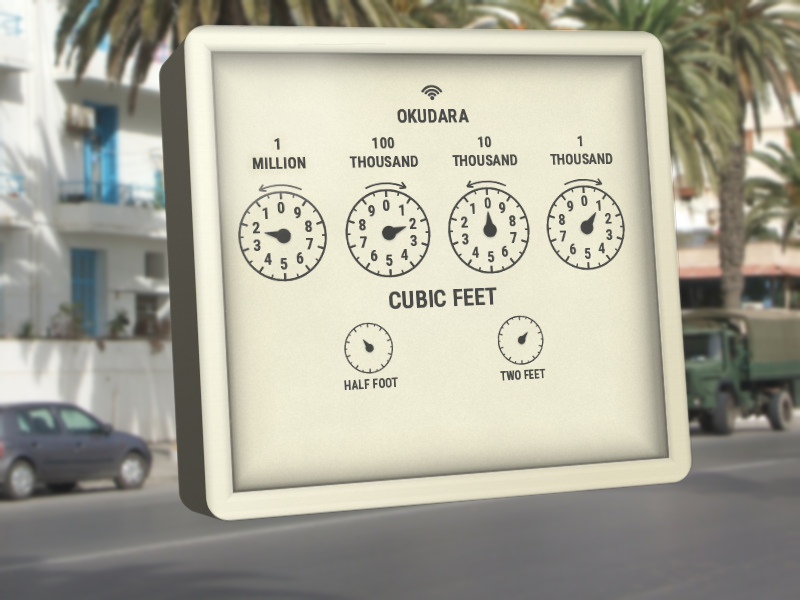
220100 ft³
